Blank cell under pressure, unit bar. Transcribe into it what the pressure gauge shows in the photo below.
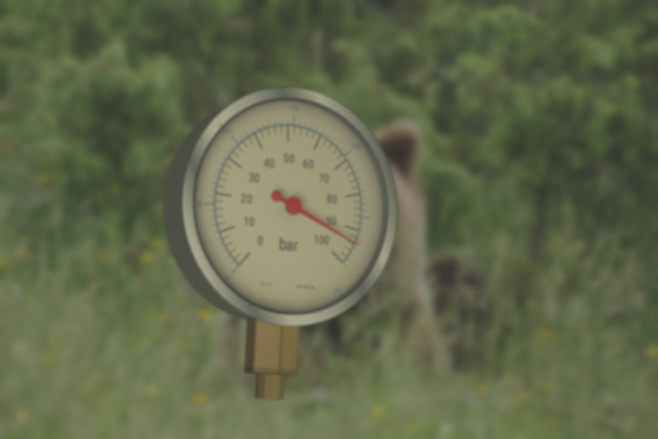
94 bar
